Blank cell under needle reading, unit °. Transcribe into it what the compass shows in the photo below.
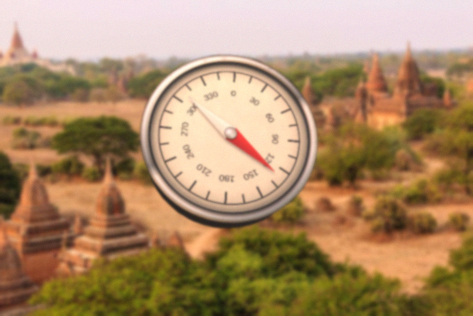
127.5 °
